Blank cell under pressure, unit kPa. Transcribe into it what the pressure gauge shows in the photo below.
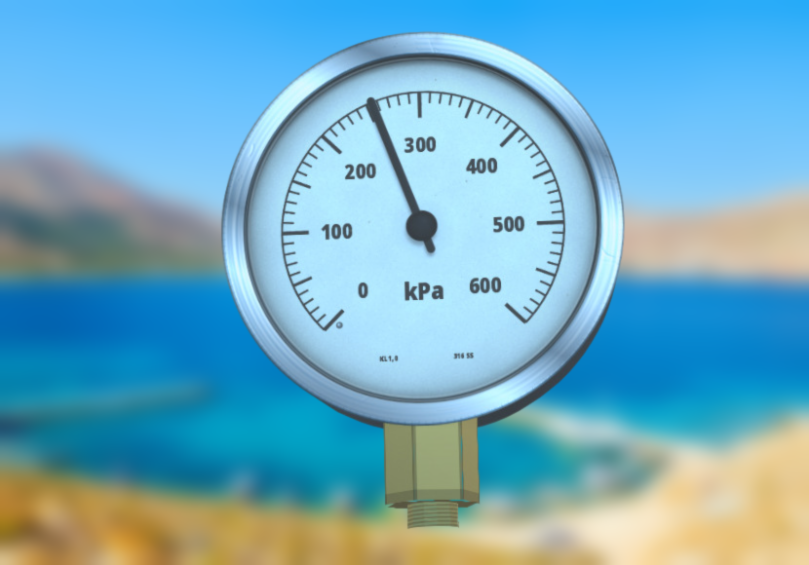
255 kPa
